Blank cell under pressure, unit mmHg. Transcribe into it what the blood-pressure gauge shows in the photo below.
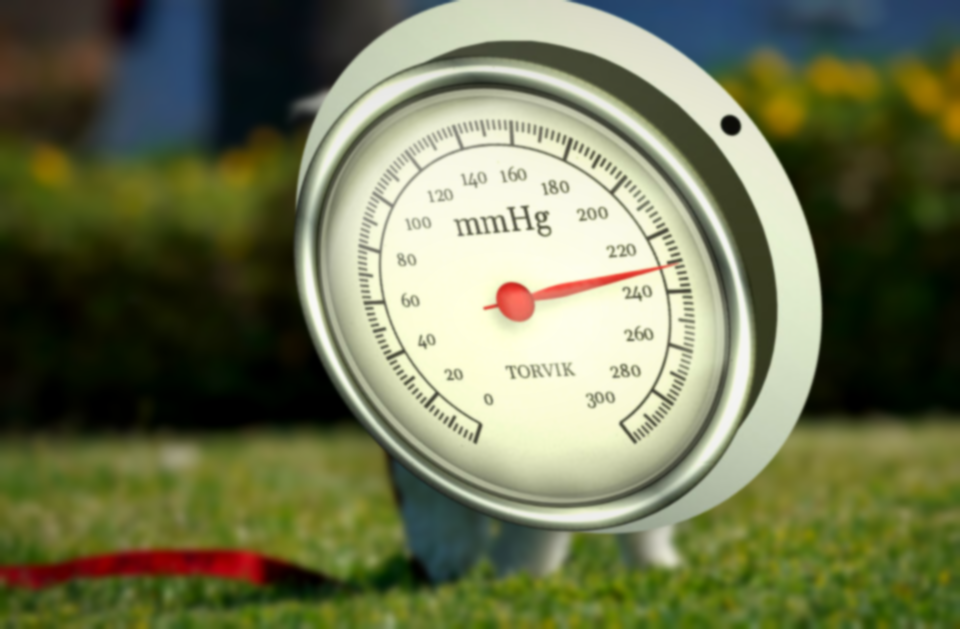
230 mmHg
